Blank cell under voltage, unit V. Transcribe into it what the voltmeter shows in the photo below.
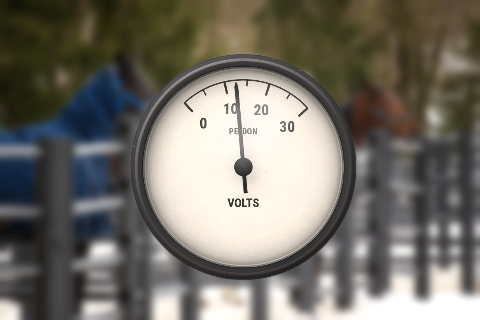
12.5 V
